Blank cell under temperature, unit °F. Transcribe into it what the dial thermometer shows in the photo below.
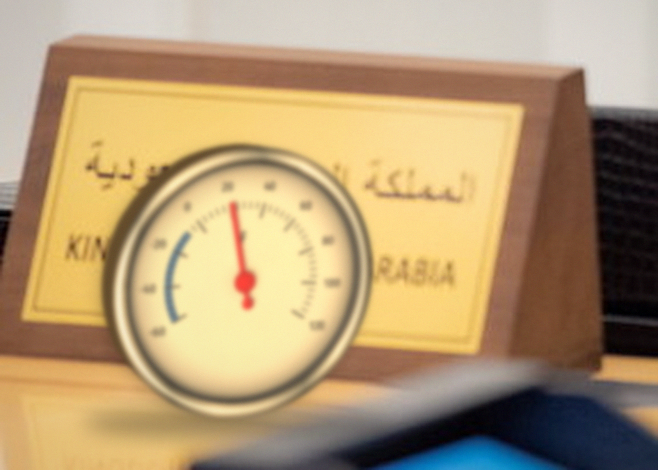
20 °F
